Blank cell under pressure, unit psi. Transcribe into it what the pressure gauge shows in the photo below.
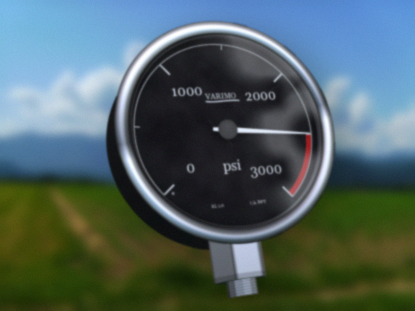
2500 psi
